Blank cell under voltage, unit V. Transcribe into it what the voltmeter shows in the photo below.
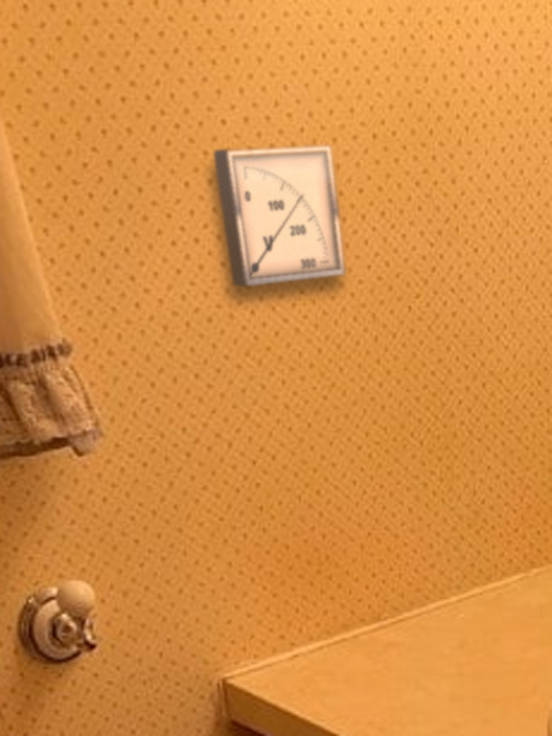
150 V
